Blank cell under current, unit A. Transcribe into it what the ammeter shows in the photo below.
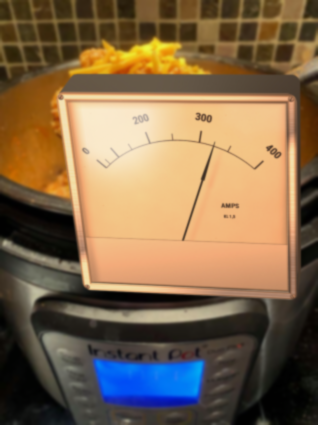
325 A
